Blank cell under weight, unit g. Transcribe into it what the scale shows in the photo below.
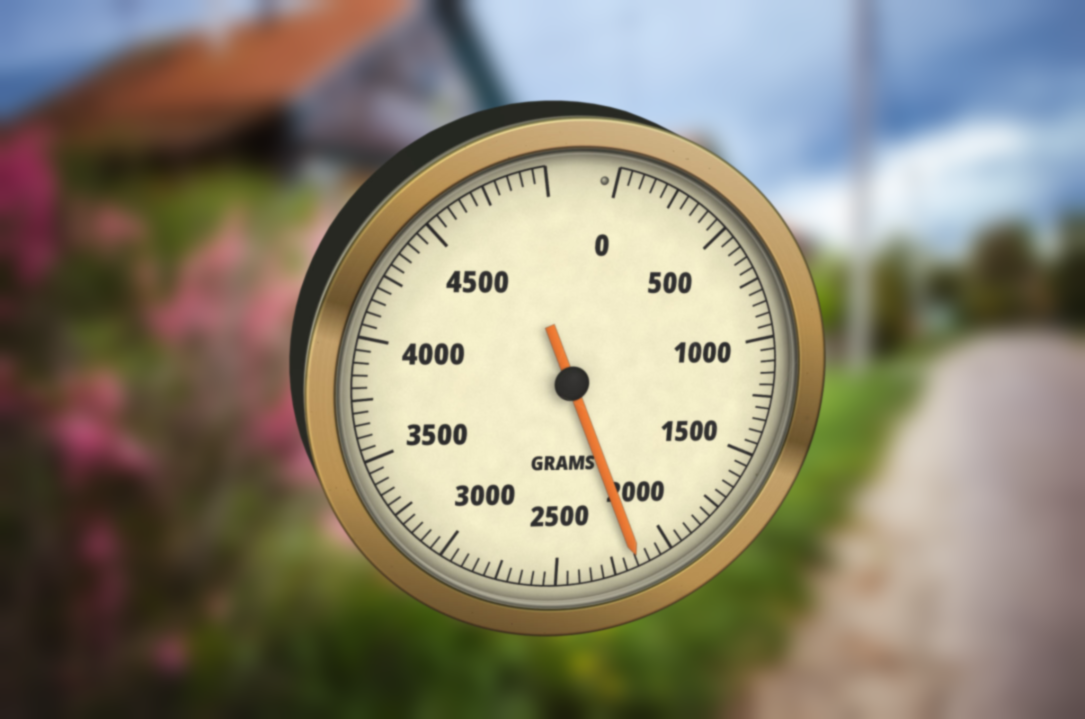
2150 g
